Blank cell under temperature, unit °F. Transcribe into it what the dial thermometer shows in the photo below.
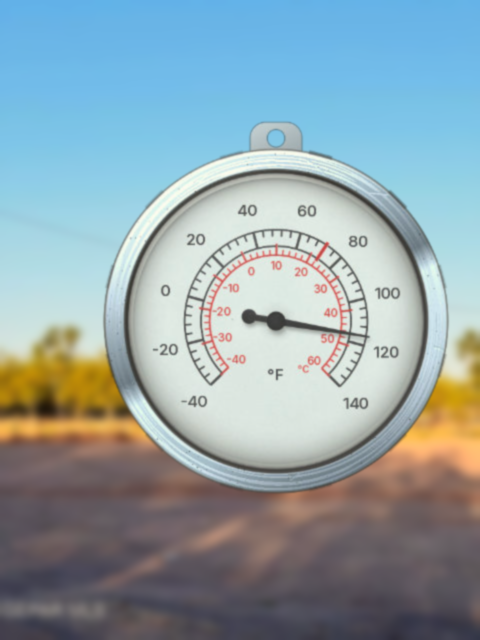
116 °F
